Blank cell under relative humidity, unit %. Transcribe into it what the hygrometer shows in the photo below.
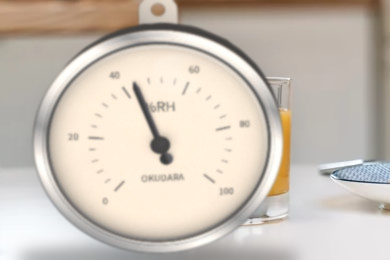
44 %
